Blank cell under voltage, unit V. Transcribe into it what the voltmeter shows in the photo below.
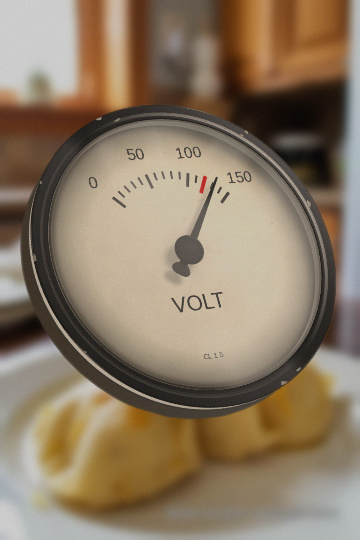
130 V
